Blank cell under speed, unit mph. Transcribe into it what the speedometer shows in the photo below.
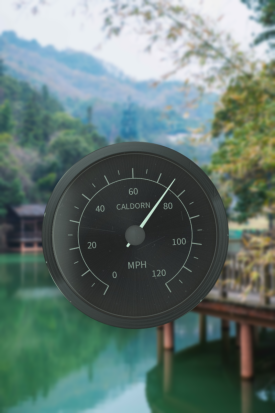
75 mph
